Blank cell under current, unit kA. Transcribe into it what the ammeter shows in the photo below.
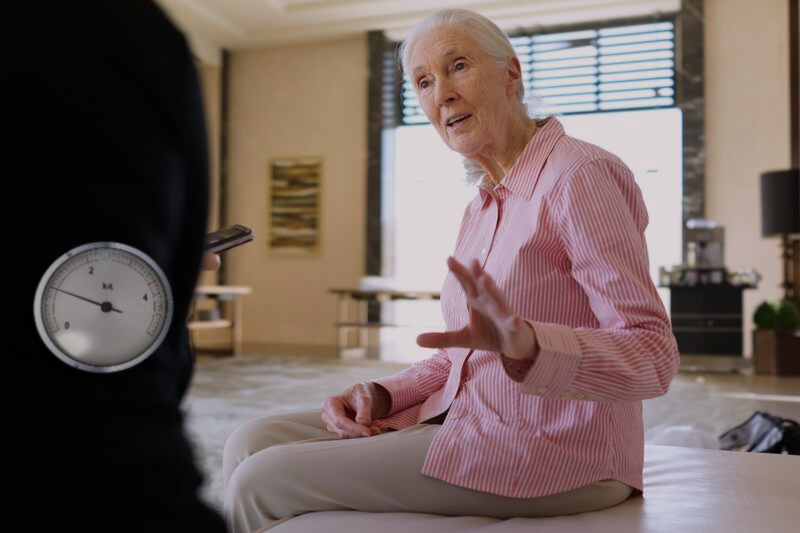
1 kA
